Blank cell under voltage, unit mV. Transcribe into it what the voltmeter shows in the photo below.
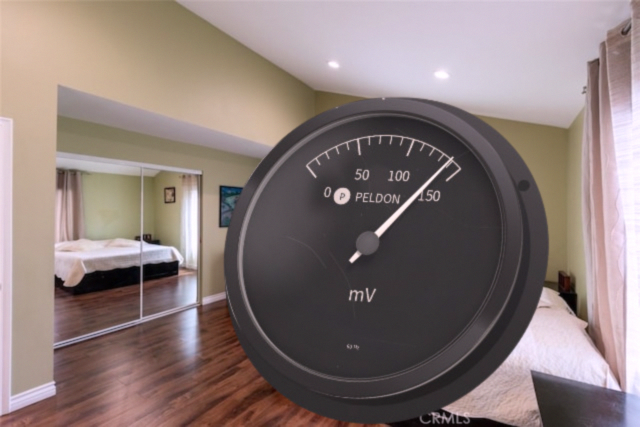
140 mV
